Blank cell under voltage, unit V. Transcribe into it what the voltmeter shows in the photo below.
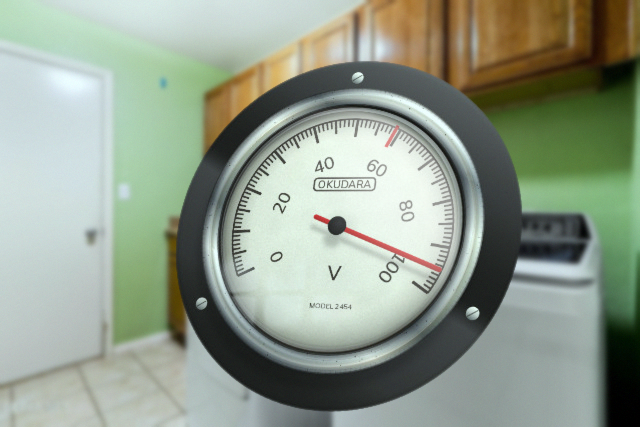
95 V
